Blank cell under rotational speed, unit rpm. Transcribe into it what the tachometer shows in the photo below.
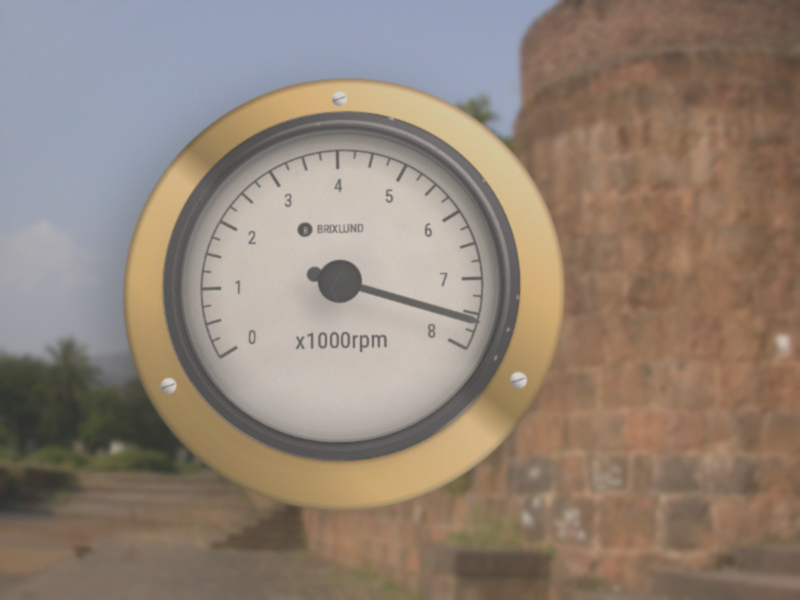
7625 rpm
